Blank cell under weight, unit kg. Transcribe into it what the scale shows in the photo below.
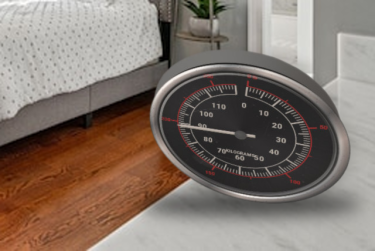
90 kg
